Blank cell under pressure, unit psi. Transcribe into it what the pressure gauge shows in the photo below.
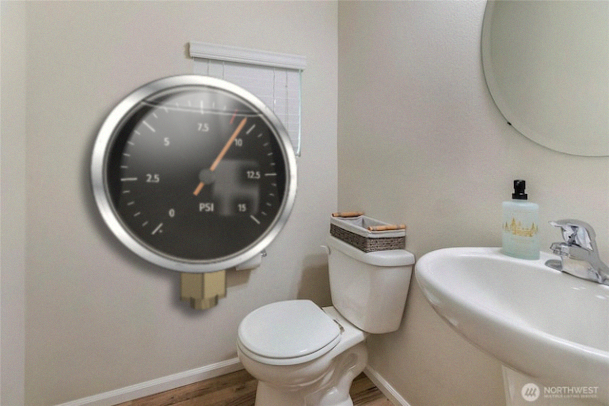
9.5 psi
